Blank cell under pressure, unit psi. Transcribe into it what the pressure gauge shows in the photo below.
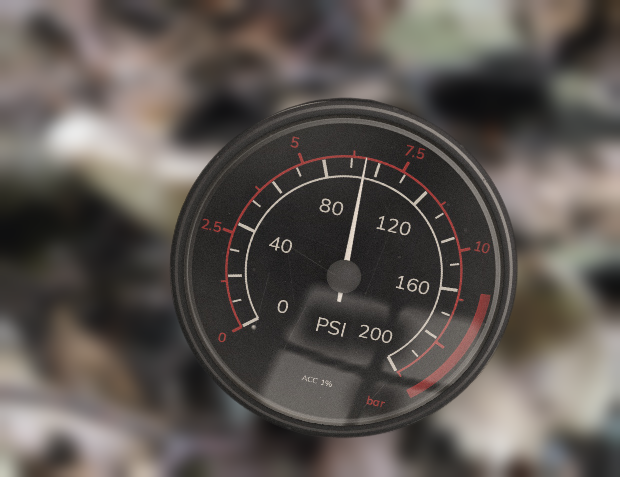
95 psi
